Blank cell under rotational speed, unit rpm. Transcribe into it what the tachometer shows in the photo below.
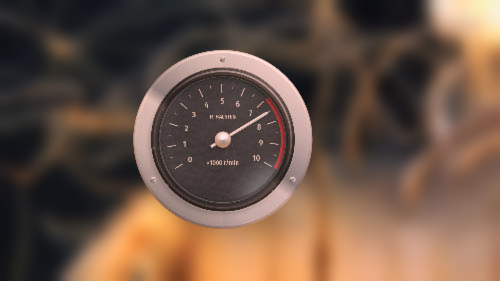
7500 rpm
